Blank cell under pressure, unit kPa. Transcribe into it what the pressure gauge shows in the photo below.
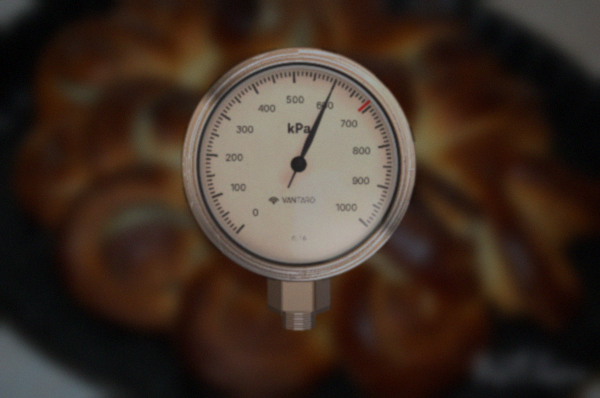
600 kPa
